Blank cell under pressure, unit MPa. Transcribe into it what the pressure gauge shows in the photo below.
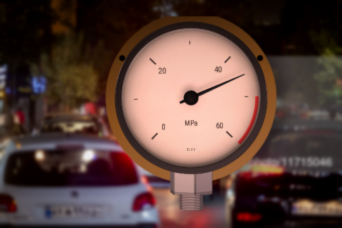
45 MPa
